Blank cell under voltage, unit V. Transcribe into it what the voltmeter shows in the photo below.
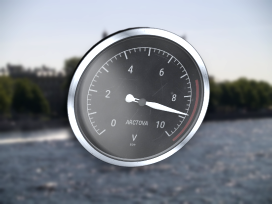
8.8 V
